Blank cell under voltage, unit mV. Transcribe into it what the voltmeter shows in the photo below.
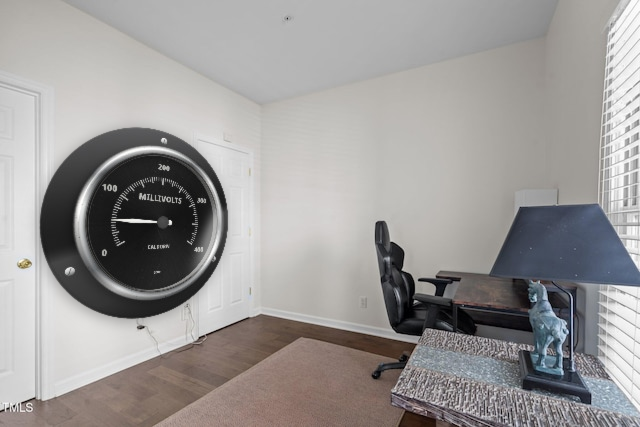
50 mV
